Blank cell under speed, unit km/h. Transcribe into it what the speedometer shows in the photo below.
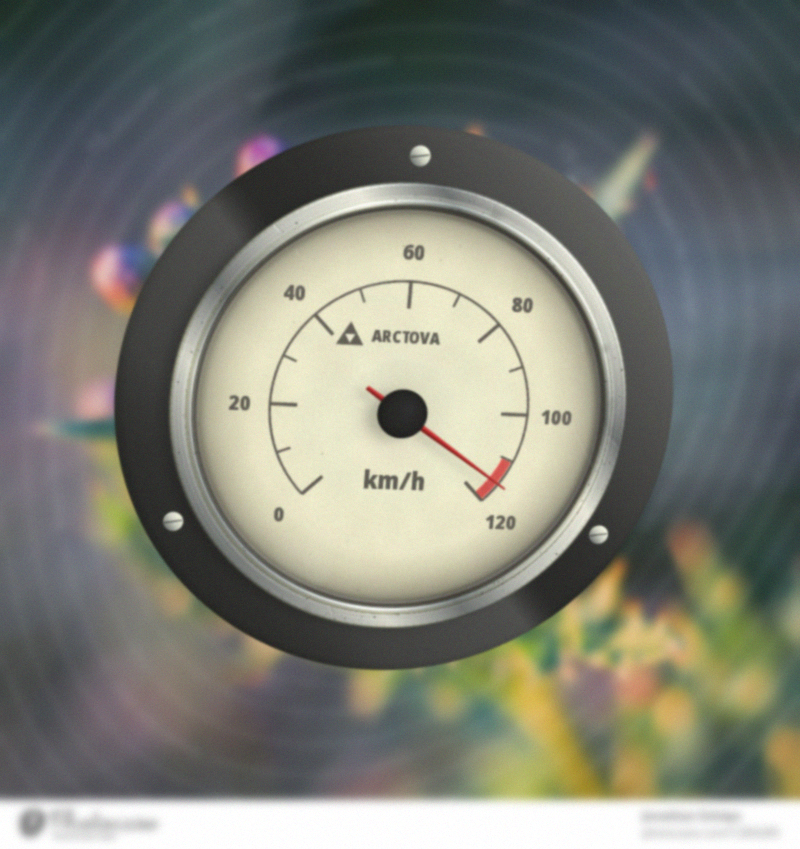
115 km/h
